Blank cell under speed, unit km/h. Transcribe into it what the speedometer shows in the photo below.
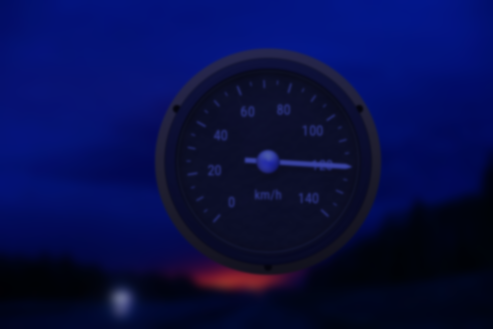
120 km/h
